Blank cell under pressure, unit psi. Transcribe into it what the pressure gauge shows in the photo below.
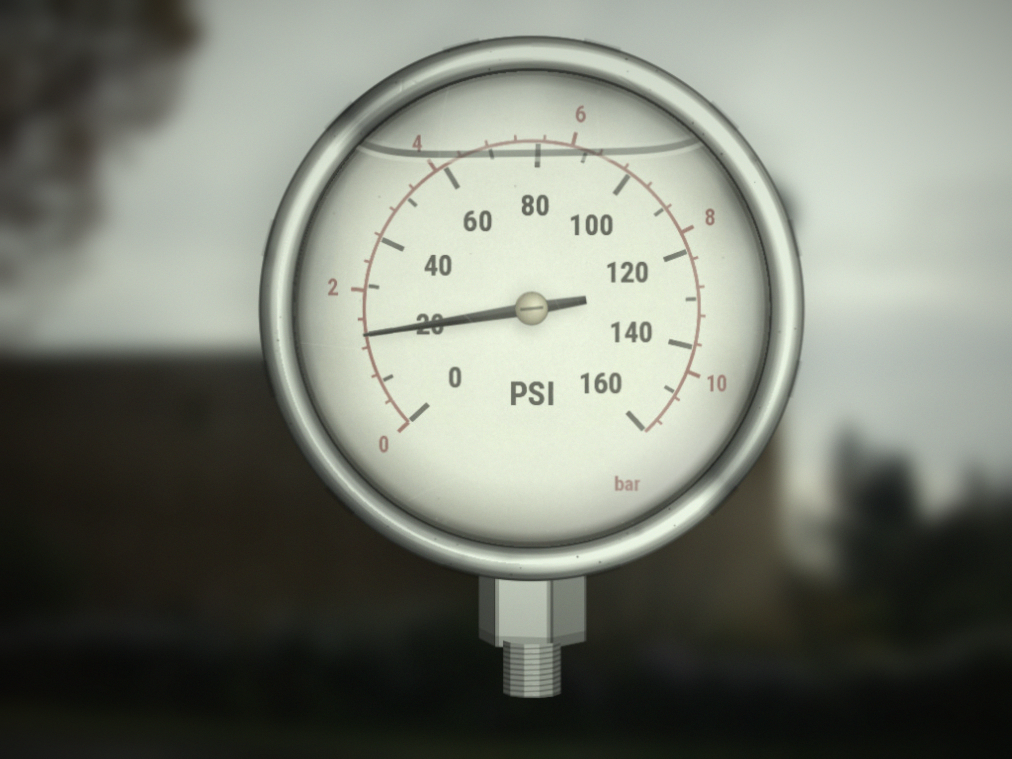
20 psi
